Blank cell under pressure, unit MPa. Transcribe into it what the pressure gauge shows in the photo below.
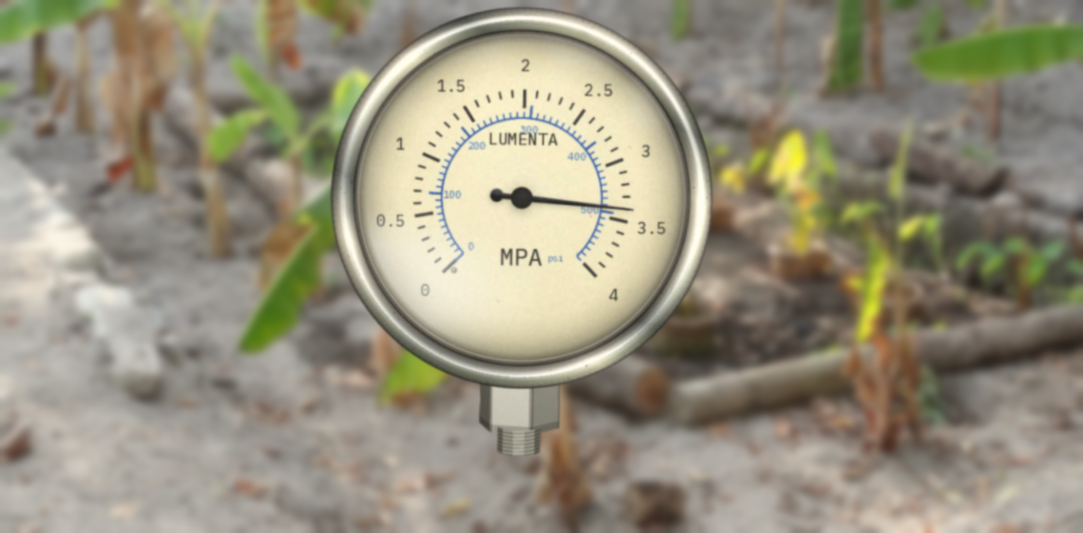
3.4 MPa
